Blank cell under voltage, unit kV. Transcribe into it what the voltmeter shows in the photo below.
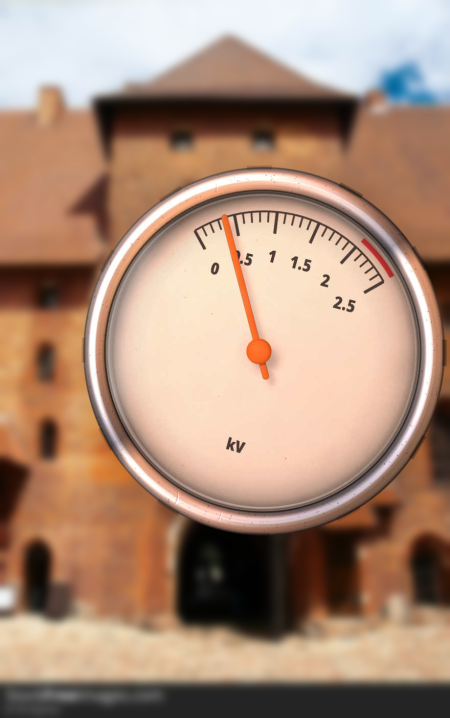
0.4 kV
